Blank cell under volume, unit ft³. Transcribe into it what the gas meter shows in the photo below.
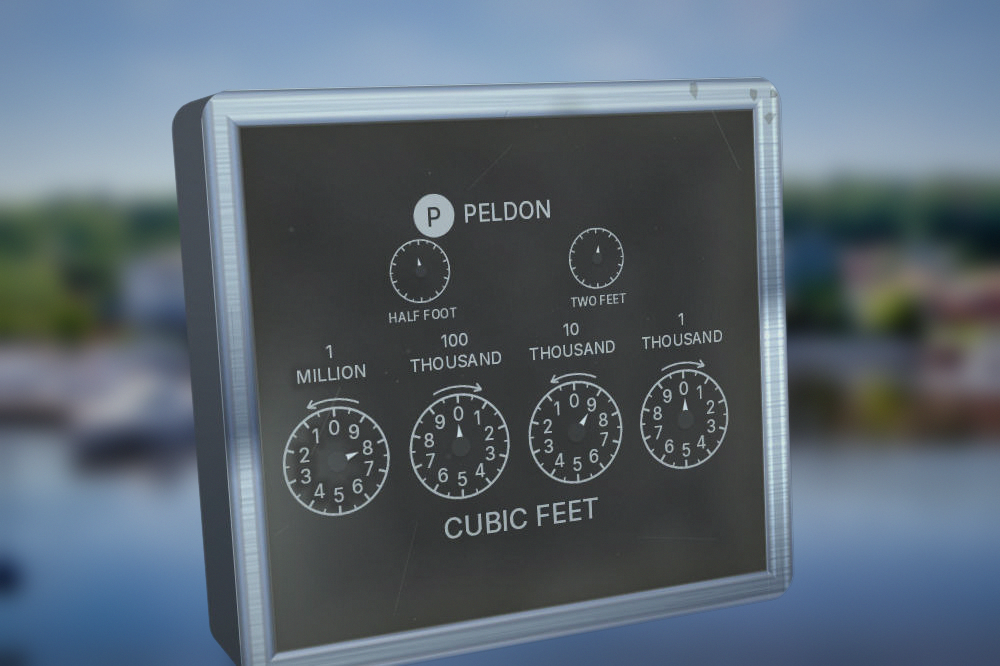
799000 ft³
